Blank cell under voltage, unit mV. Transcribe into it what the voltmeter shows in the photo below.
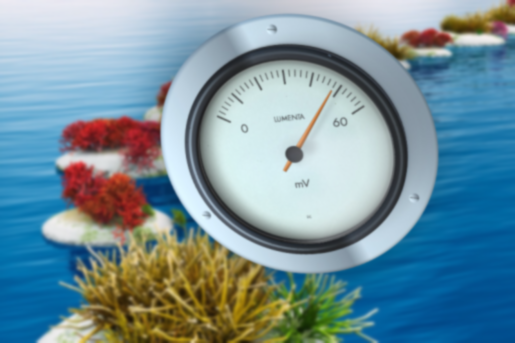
48 mV
